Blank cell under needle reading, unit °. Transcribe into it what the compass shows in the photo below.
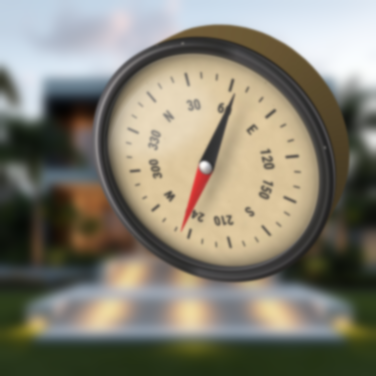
245 °
